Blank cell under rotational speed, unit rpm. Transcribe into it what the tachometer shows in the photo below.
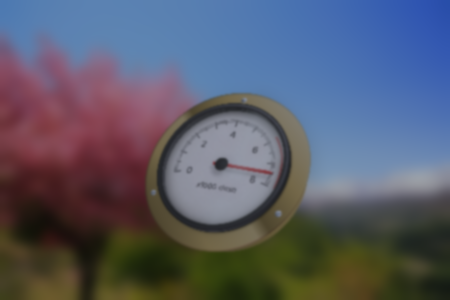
7500 rpm
